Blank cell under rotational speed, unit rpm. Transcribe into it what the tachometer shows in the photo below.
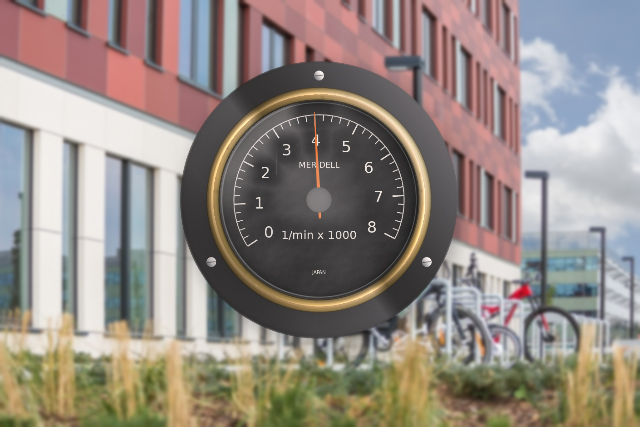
4000 rpm
